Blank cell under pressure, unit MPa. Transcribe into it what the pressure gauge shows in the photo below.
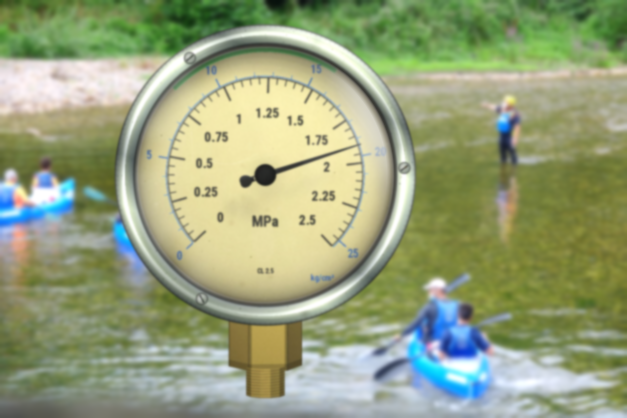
1.9 MPa
